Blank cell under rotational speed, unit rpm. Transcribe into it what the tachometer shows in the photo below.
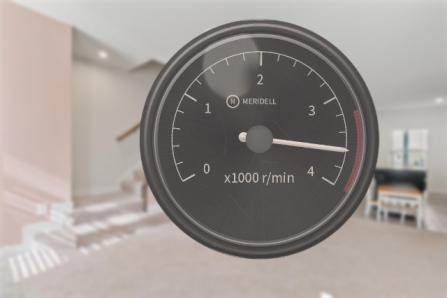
3600 rpm
